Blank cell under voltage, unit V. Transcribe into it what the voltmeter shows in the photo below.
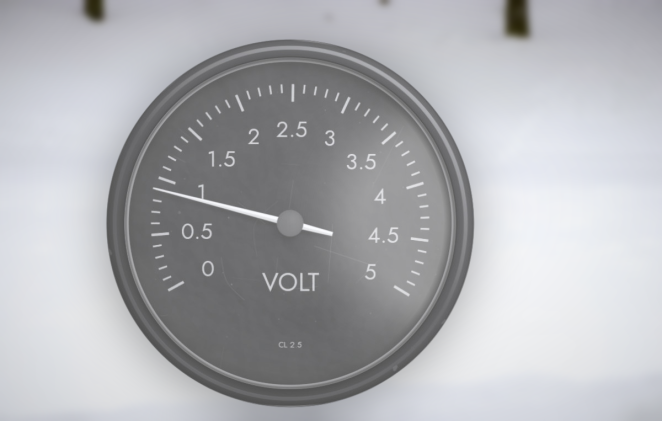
0.9 V
